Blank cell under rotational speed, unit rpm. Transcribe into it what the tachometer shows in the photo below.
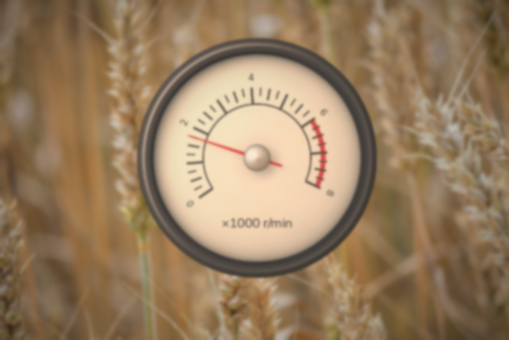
1750 rpm
